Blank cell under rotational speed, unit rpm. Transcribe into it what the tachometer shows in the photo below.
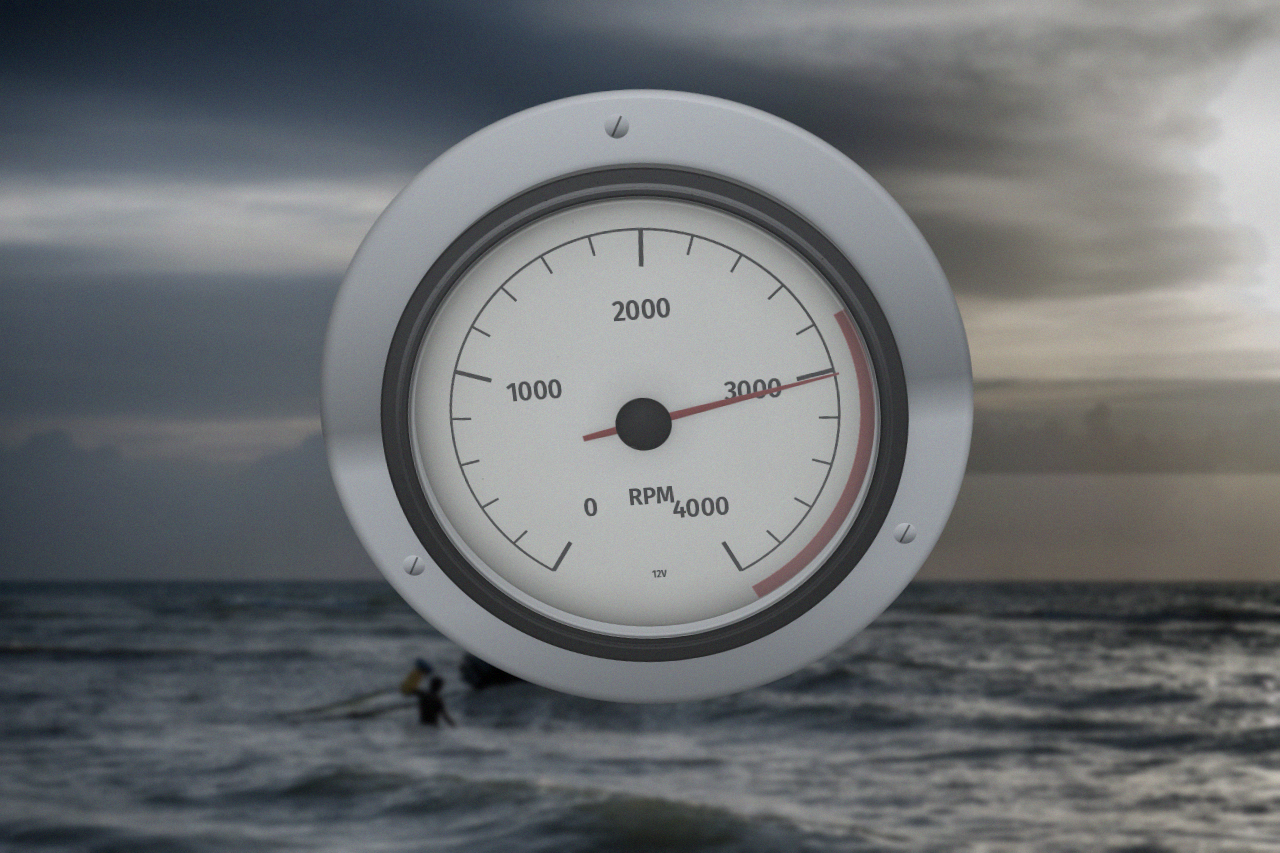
3000 rpm
